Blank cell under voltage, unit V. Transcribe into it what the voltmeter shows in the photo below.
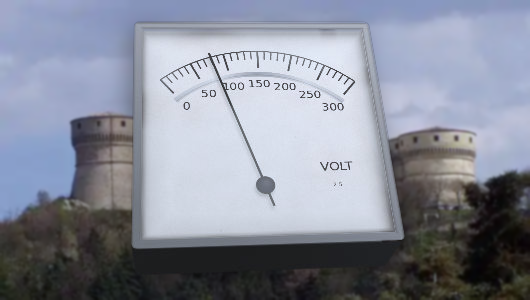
80 V
